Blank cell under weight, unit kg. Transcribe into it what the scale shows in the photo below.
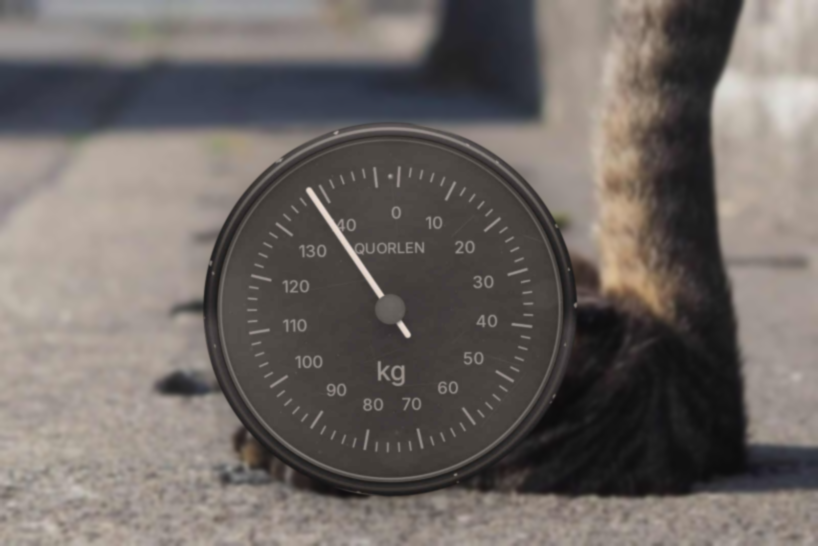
138 kg
